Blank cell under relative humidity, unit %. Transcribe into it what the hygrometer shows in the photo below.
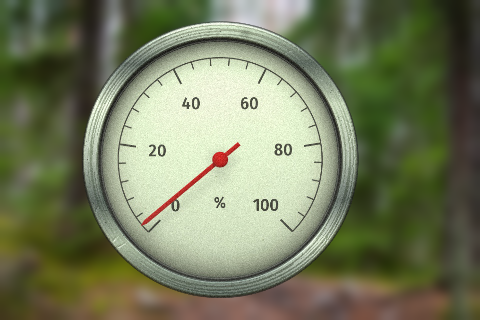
2 %
